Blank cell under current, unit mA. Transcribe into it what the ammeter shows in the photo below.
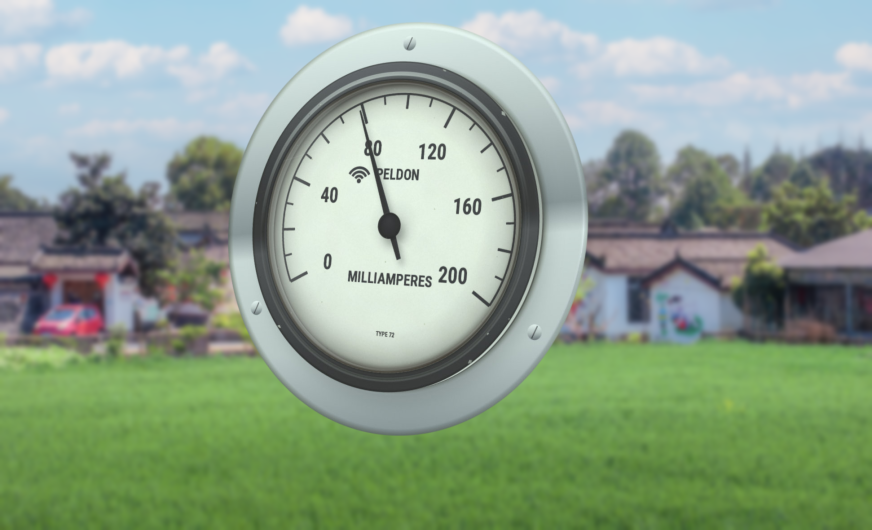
80 mA
